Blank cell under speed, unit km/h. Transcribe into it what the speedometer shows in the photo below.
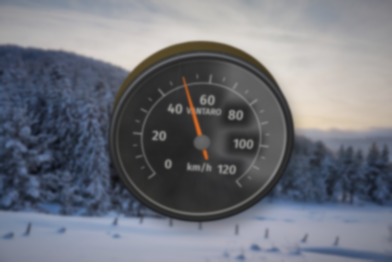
50 km/h
